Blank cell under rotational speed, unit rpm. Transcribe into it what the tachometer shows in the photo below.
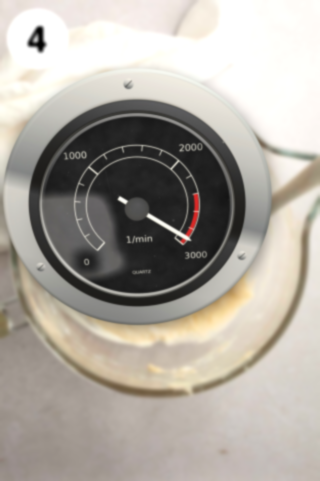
2900 rpm
